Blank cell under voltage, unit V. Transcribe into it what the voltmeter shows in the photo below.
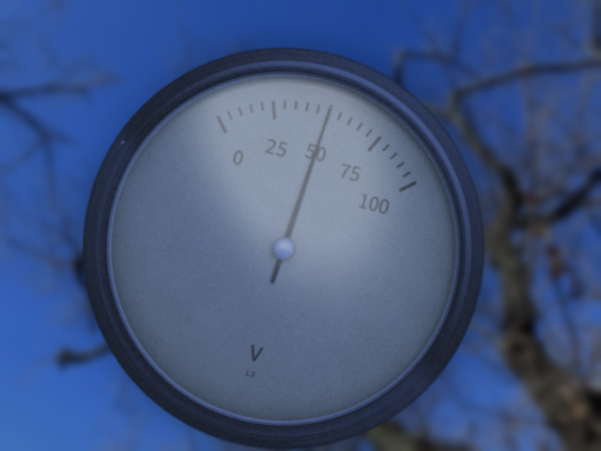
50 V
